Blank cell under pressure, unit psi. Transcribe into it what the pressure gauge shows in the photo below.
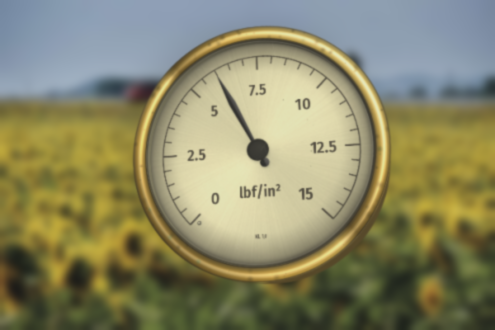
6 psi
